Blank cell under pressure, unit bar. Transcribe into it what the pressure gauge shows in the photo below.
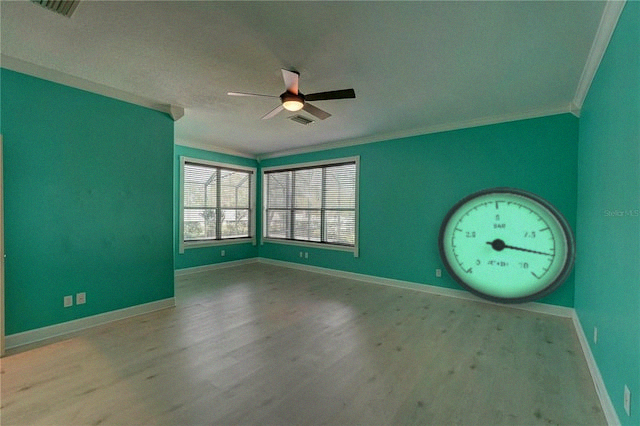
8.75 bar
